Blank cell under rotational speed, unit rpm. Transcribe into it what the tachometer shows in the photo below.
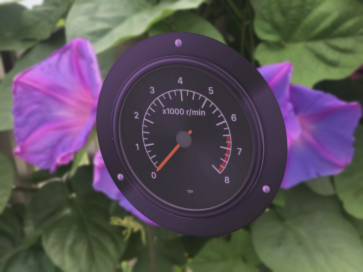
0 rpm
